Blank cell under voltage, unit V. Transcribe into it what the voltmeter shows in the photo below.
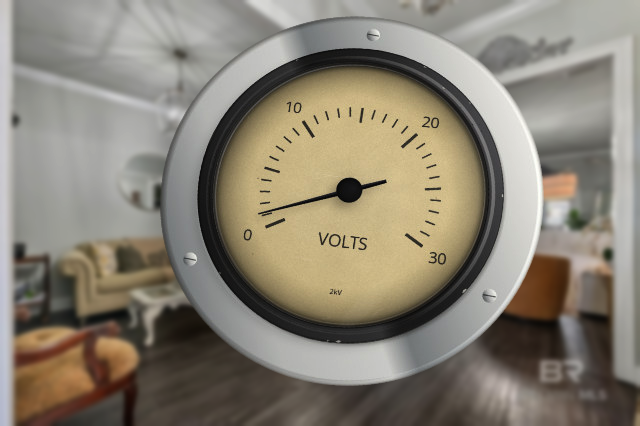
1 V
